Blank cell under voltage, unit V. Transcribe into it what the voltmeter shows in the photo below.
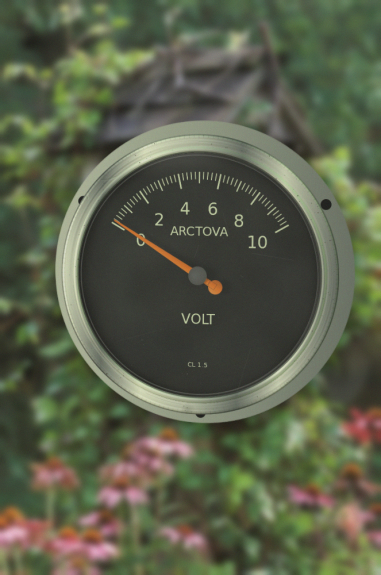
0.2 V
